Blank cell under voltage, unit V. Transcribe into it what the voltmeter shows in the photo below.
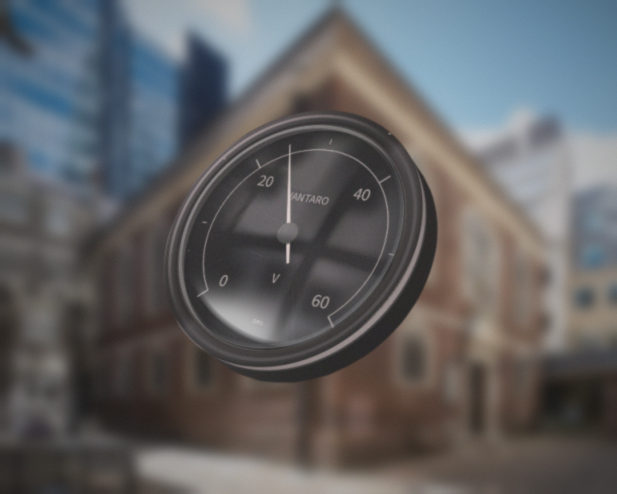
25 V
